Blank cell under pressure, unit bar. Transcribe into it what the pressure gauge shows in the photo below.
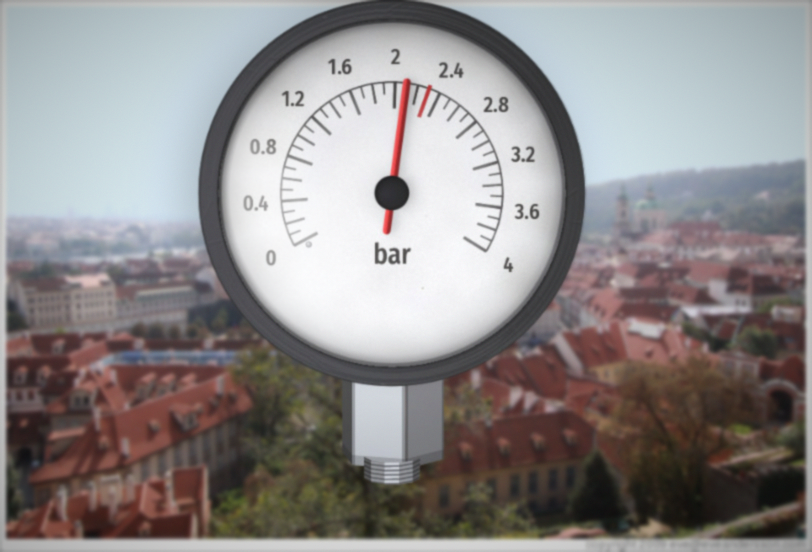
2.1 bar
